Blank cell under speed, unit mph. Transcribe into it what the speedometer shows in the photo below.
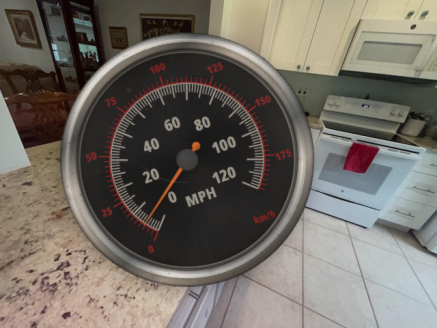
5 mph
